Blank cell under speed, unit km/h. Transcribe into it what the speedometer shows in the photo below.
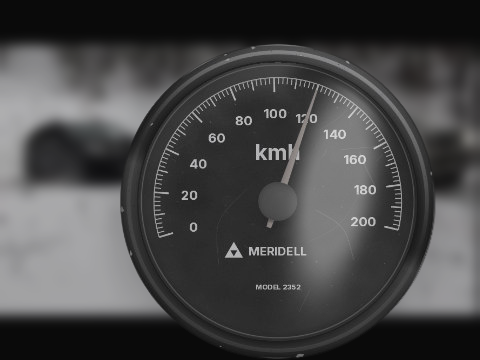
120 km/h
